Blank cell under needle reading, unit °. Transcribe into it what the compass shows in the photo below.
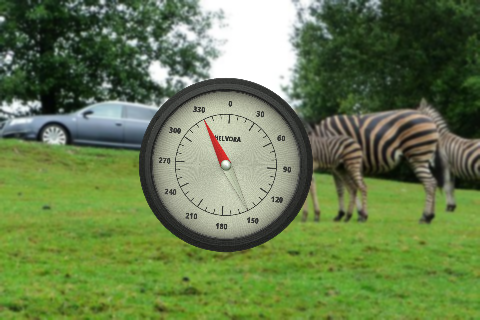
330 °
